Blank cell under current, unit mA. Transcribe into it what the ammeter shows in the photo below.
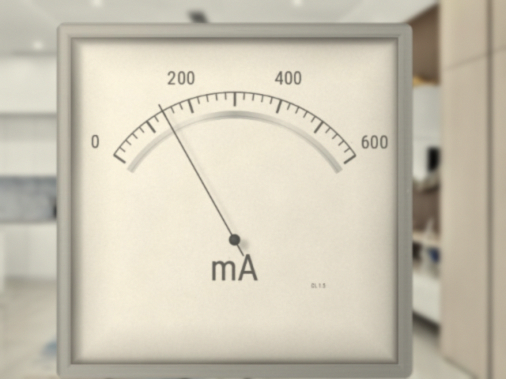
140 mA
